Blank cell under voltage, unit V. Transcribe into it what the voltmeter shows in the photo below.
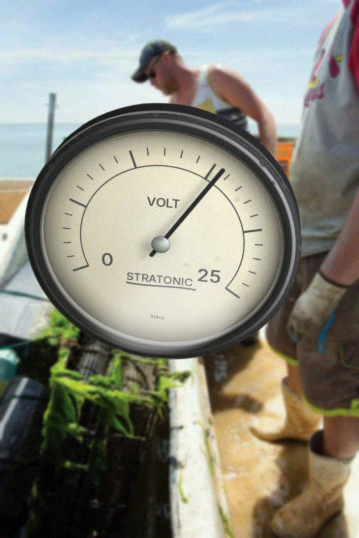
15.5 V
